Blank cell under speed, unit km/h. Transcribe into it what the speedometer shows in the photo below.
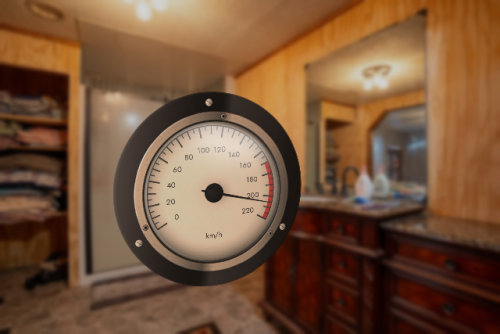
205 km/h
